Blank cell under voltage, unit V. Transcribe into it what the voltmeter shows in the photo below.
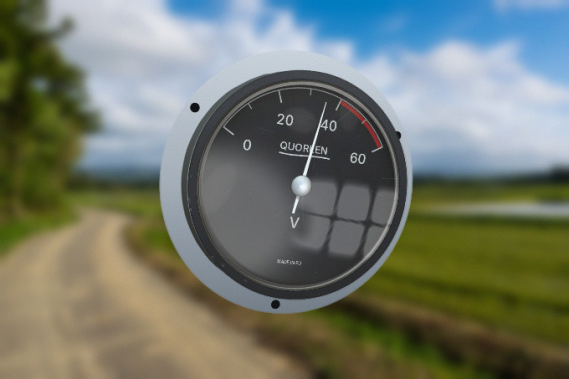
35 V
